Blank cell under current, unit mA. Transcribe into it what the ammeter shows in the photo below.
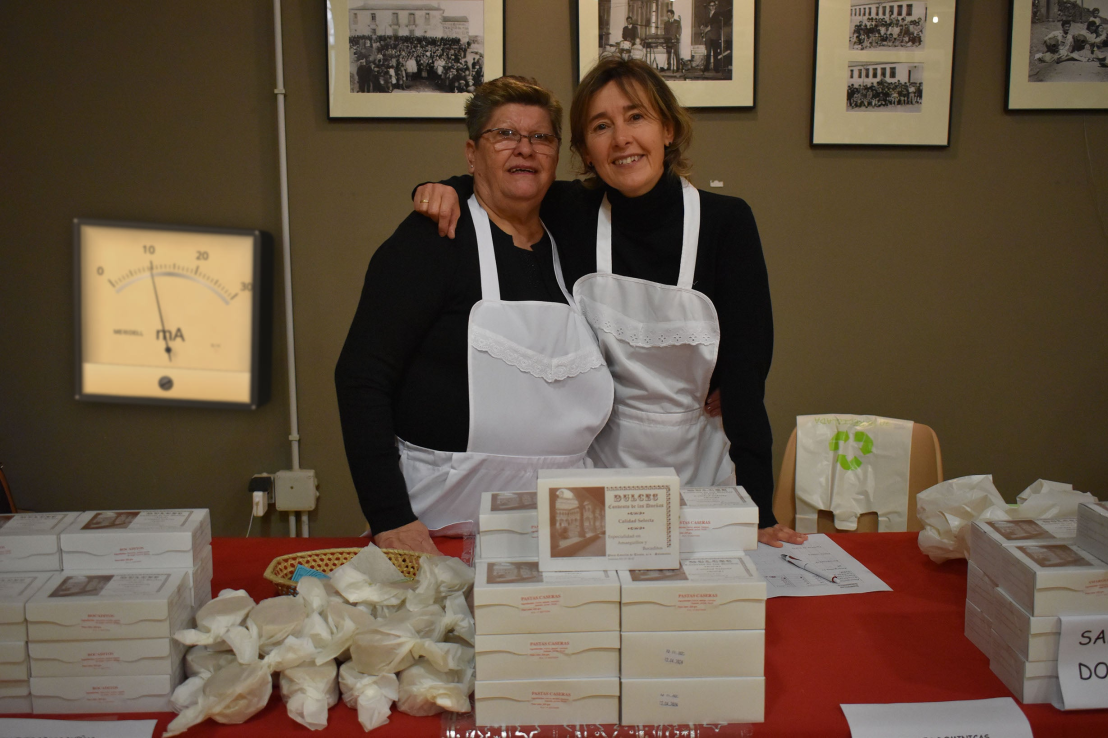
10 mA
